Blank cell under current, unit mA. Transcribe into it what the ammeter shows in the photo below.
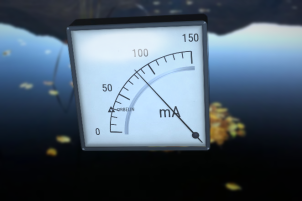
85 mA
